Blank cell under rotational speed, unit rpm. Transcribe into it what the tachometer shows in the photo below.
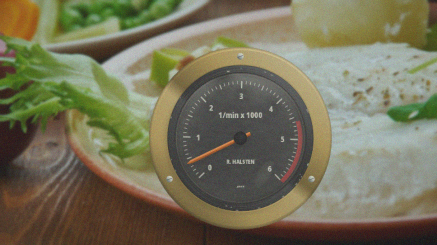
400 rpm
